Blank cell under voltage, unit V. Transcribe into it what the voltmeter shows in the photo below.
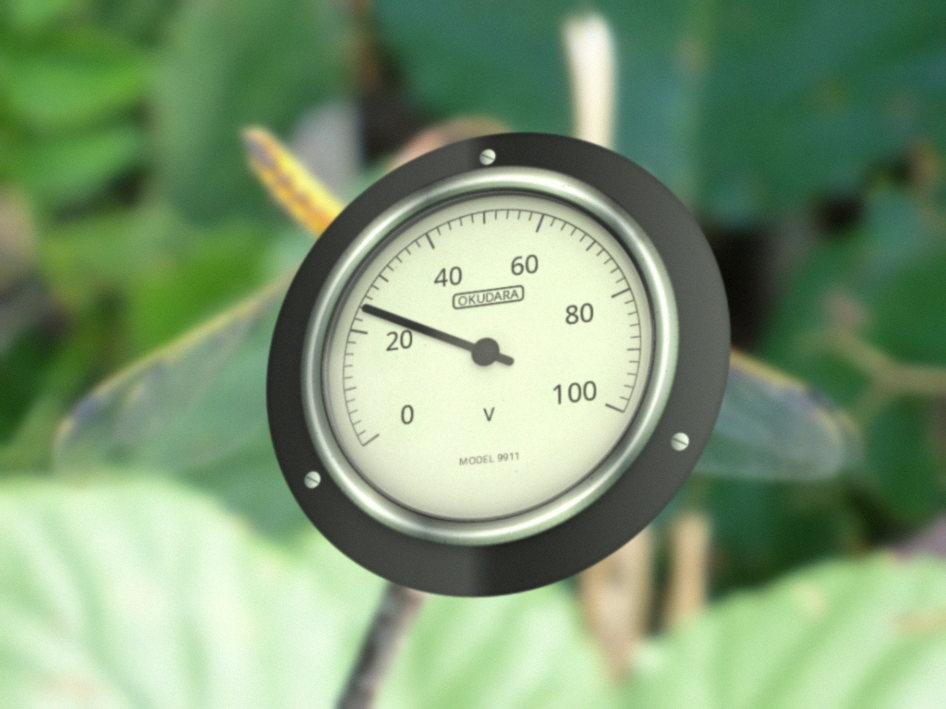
24 V
